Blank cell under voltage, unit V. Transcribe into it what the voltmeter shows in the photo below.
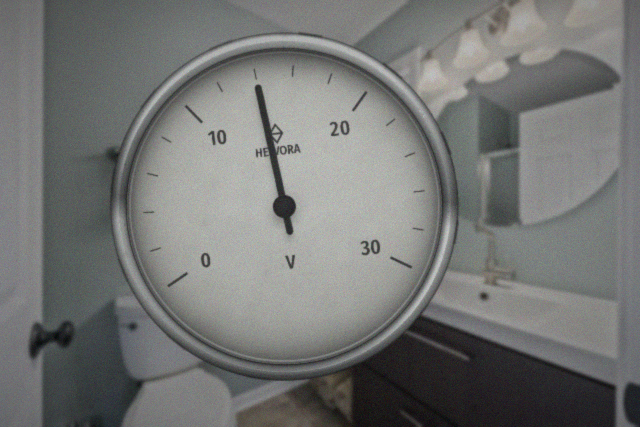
14 V
